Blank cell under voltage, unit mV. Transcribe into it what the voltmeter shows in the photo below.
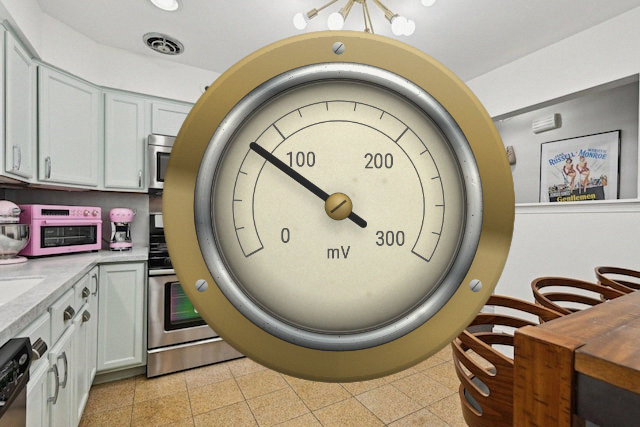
80 mV
